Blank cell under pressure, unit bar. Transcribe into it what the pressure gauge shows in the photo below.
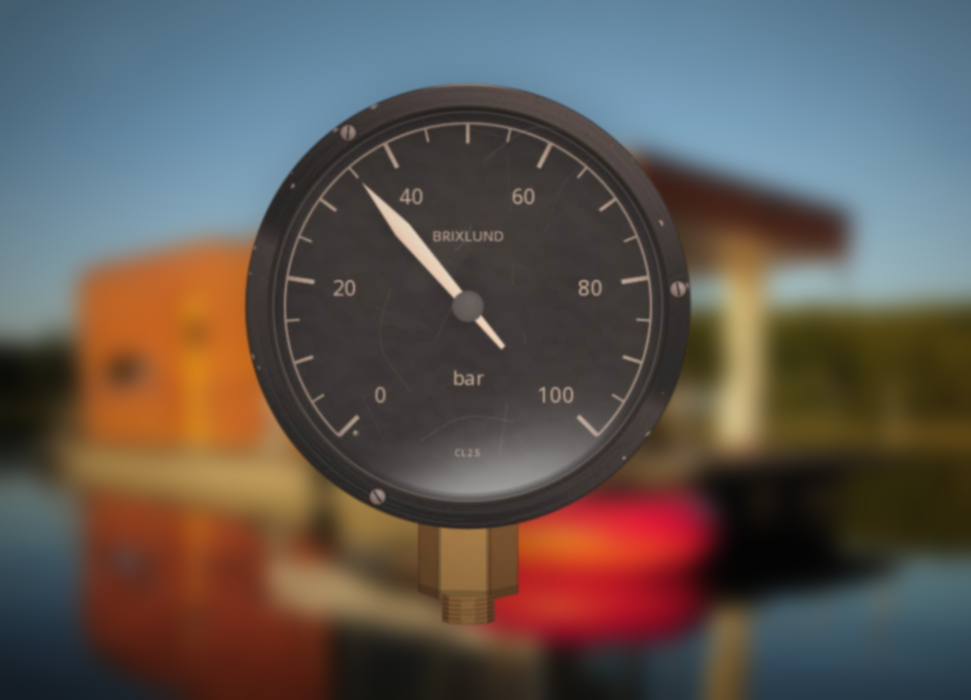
35 bar
